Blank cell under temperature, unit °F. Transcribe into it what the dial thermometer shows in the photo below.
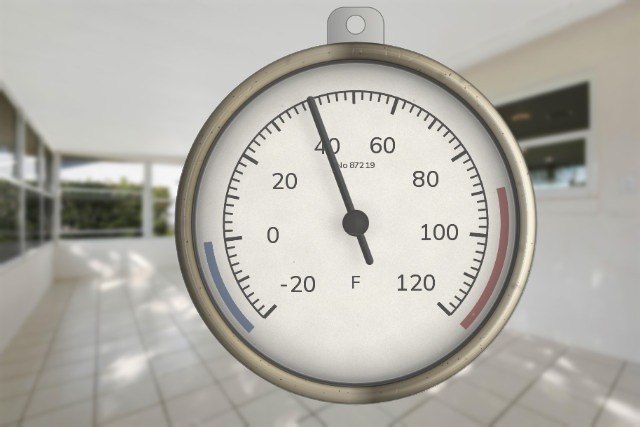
40 °F
